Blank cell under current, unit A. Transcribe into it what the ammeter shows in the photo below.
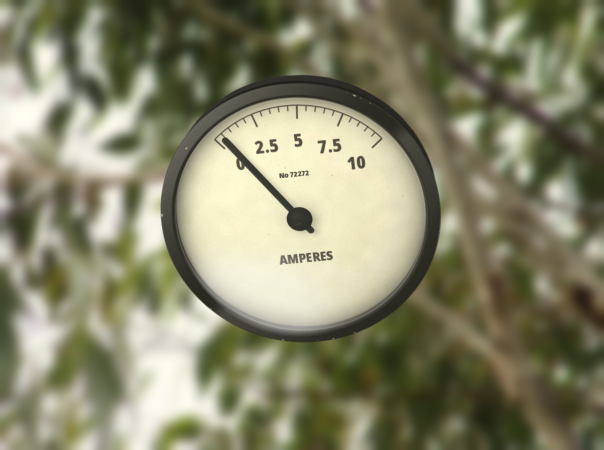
0.5 A
